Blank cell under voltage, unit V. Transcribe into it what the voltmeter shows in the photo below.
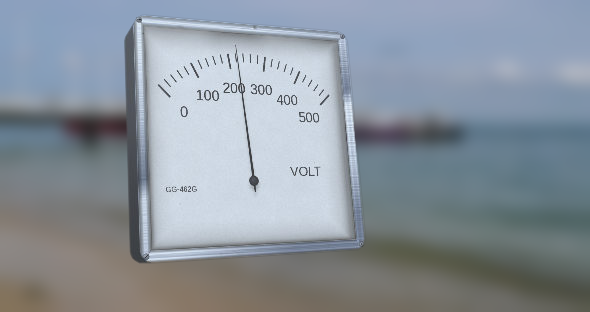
220 V
